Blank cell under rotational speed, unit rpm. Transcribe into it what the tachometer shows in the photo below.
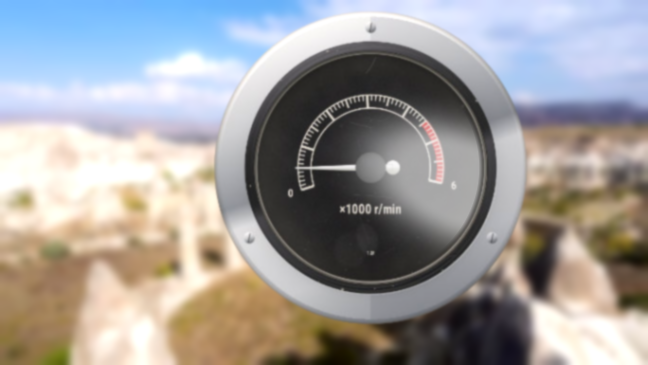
500 rpm
